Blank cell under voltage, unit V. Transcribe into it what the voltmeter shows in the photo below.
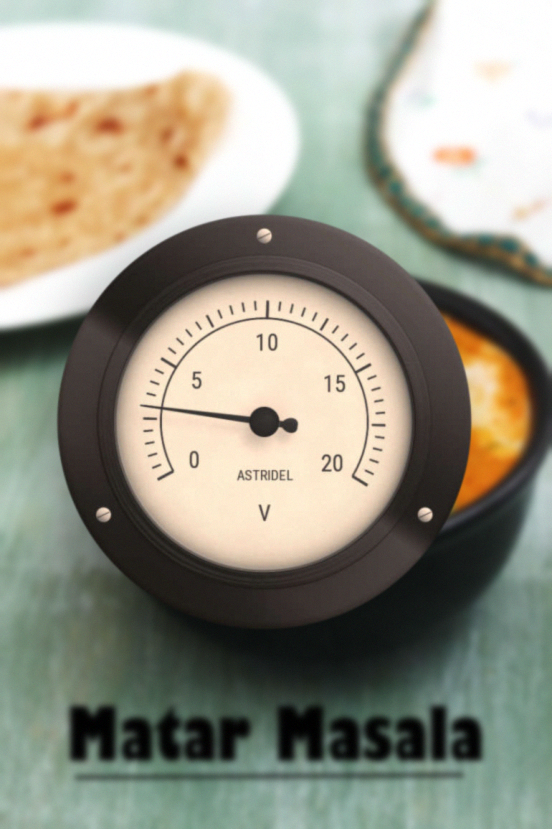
3 V
